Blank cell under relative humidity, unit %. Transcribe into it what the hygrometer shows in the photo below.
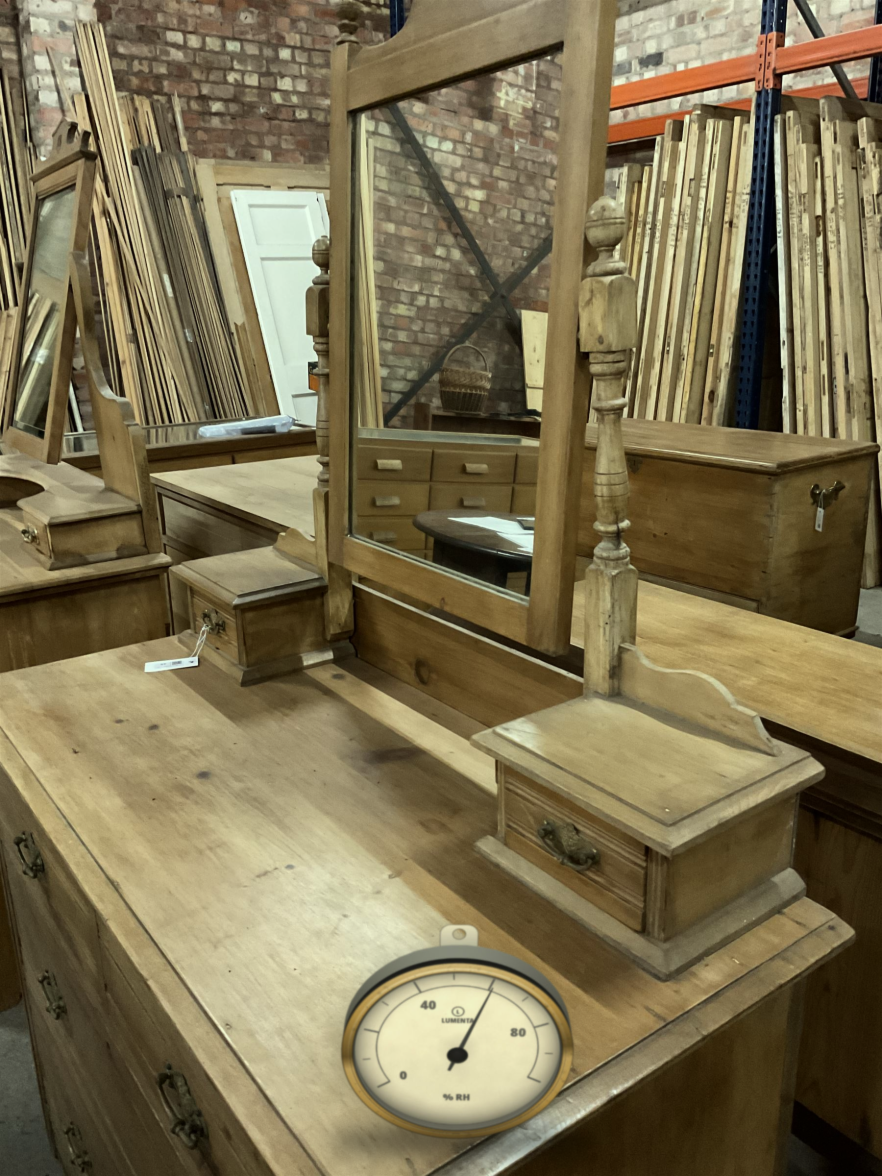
60 %
